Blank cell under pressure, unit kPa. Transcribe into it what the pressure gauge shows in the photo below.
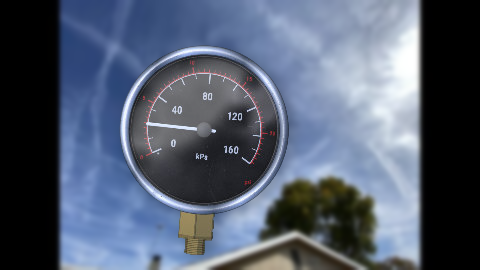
20 kPa
